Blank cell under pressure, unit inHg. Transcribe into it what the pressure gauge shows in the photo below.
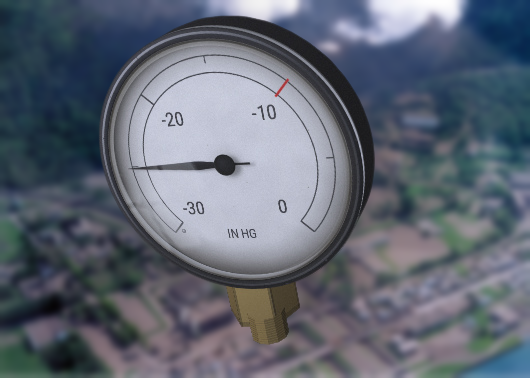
-25 inHg
